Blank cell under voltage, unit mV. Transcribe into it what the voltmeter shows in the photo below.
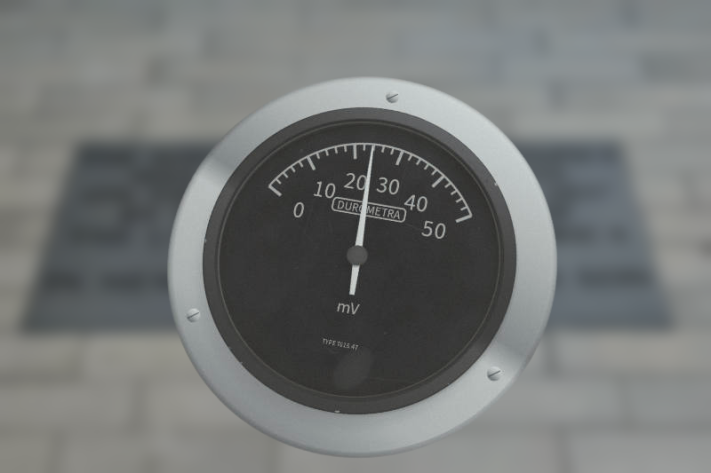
24 mV
